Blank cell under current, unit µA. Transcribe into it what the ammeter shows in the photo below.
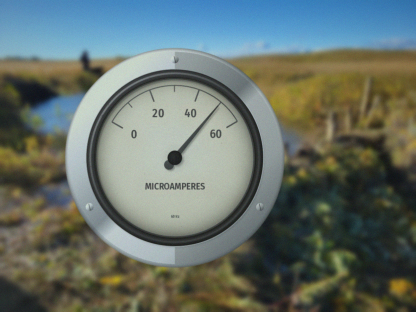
50 µA
